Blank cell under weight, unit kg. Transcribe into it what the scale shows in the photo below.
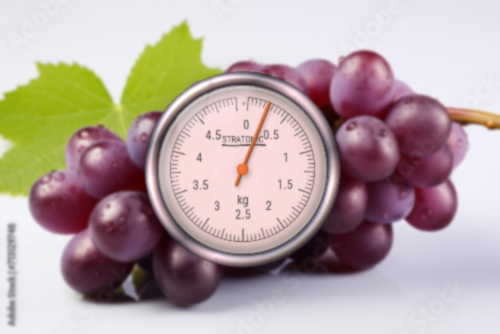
0.25 kg
